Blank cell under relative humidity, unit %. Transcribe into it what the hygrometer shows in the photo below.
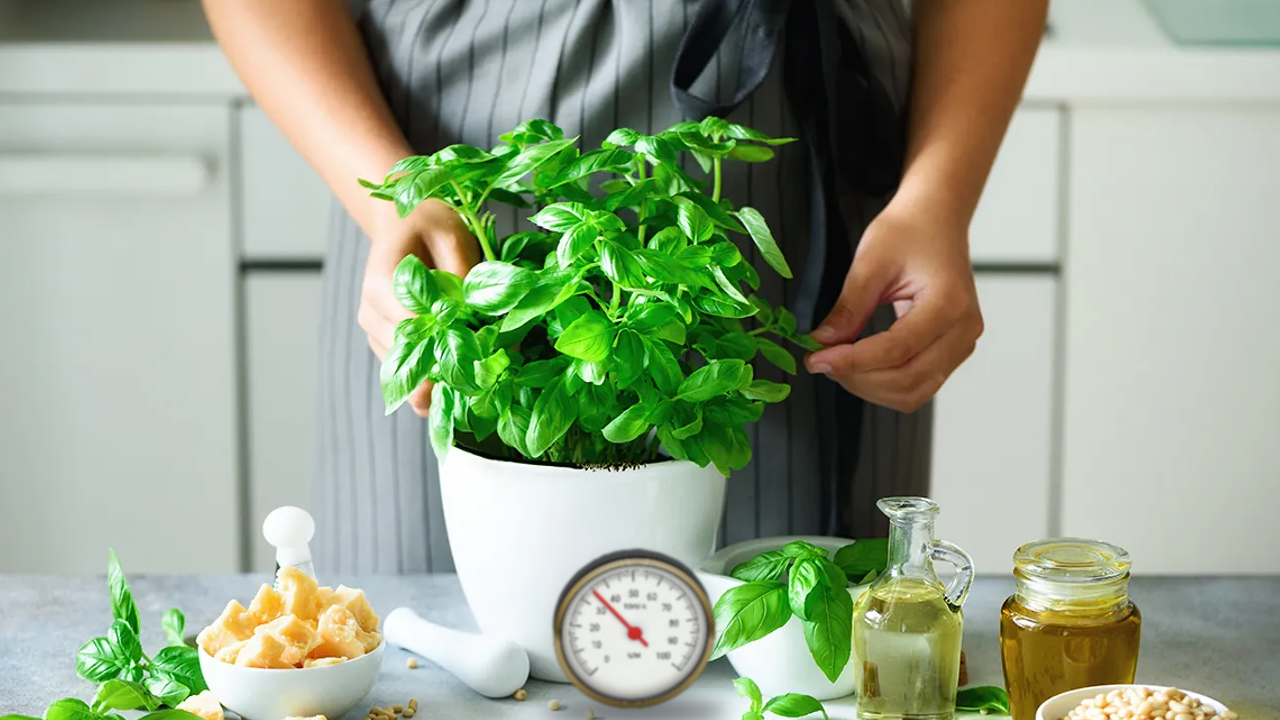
35 %
